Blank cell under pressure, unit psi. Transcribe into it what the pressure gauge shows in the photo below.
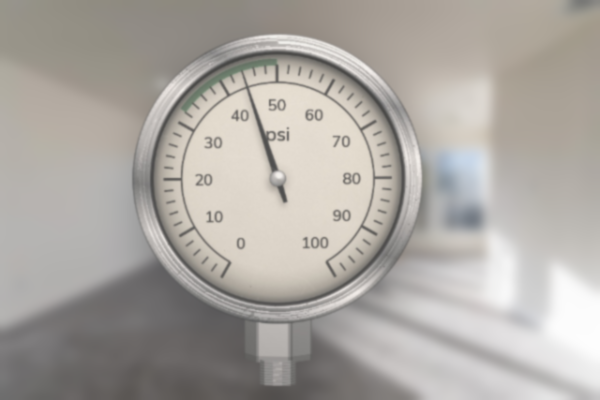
44 psi
